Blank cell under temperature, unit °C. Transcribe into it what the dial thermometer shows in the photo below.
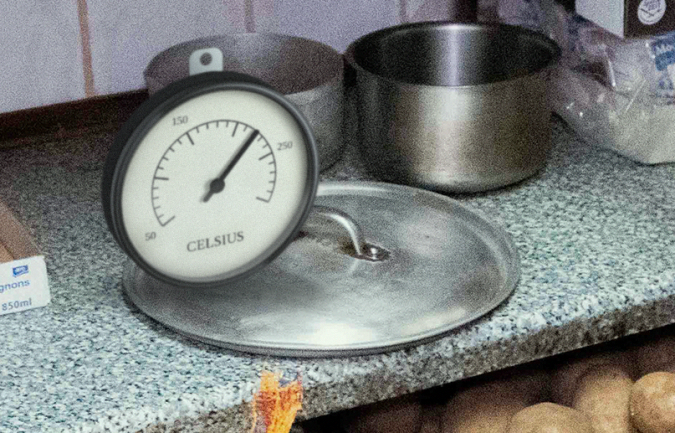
220 °C
